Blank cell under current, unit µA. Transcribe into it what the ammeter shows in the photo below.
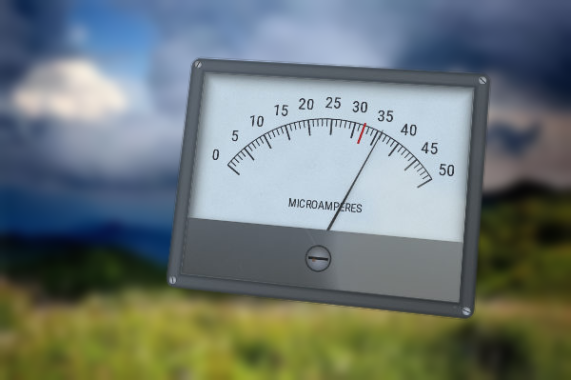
36 µA
